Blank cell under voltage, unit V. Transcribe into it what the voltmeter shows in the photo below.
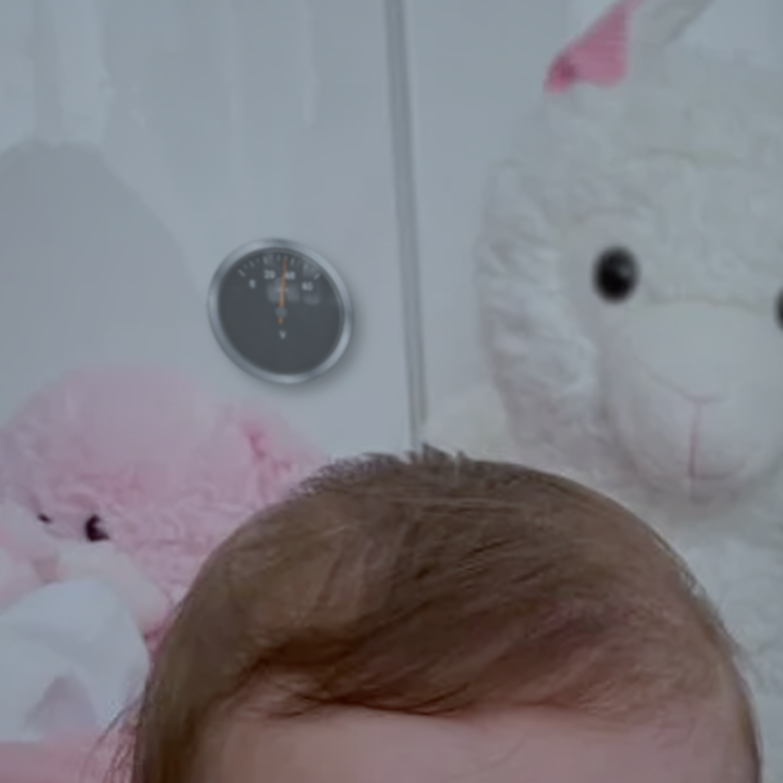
35 V
